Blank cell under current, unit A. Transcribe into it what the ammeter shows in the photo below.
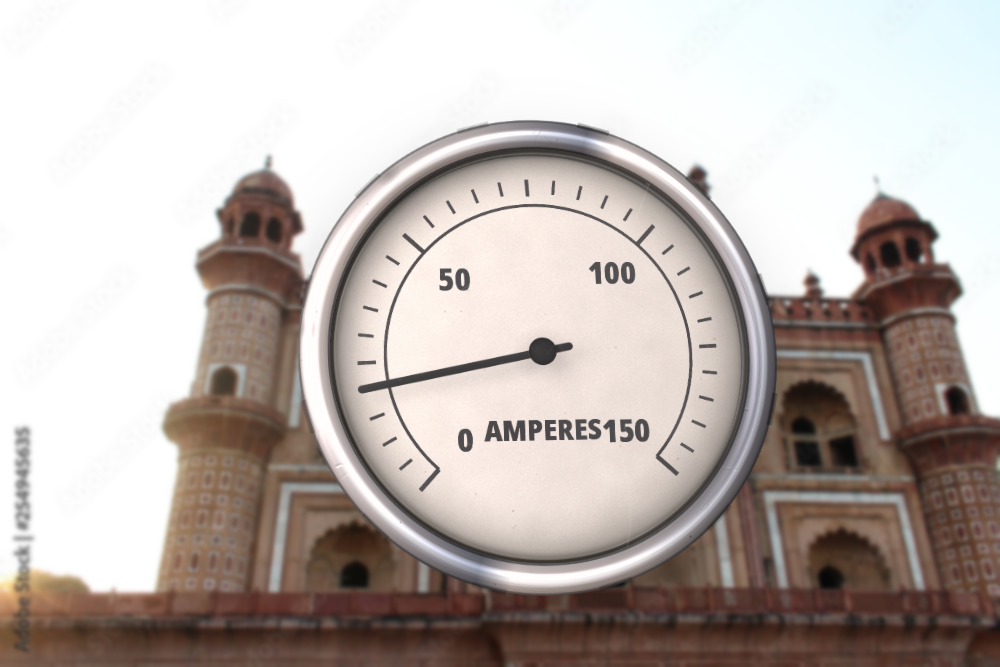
20 A
